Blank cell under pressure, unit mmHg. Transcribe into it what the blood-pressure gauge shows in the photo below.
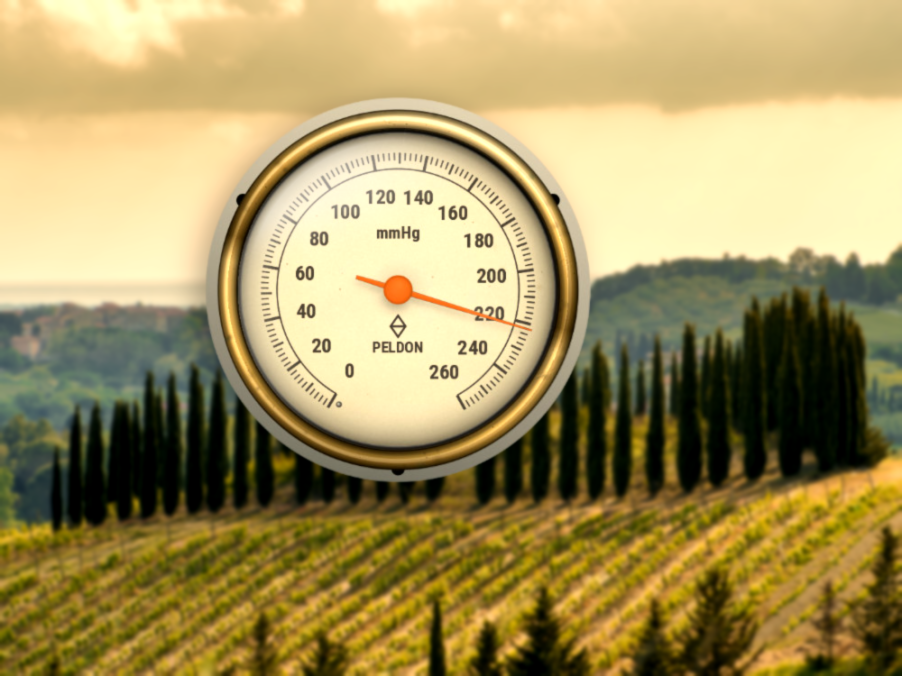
222 mmHg
